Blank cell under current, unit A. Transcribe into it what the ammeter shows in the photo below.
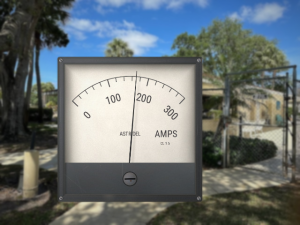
170 A
